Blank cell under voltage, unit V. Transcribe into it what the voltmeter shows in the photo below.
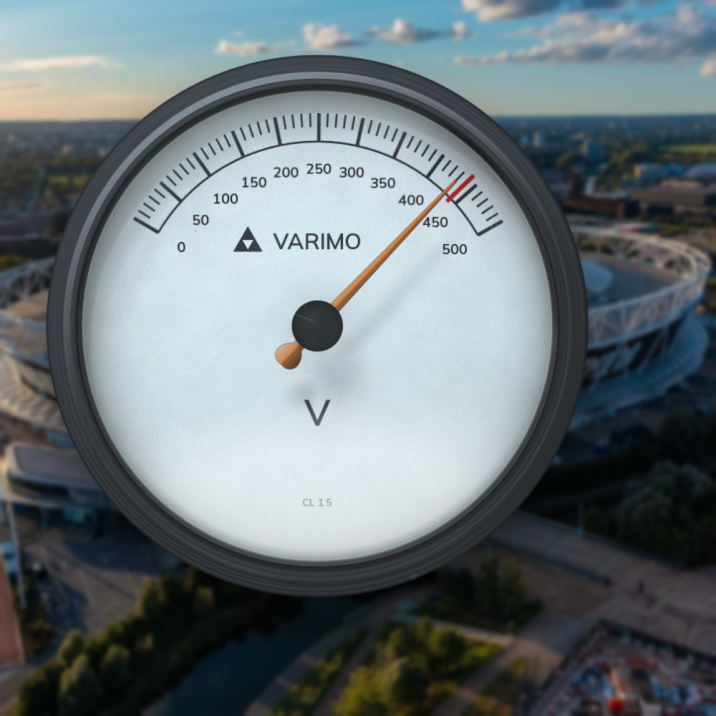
430 V
